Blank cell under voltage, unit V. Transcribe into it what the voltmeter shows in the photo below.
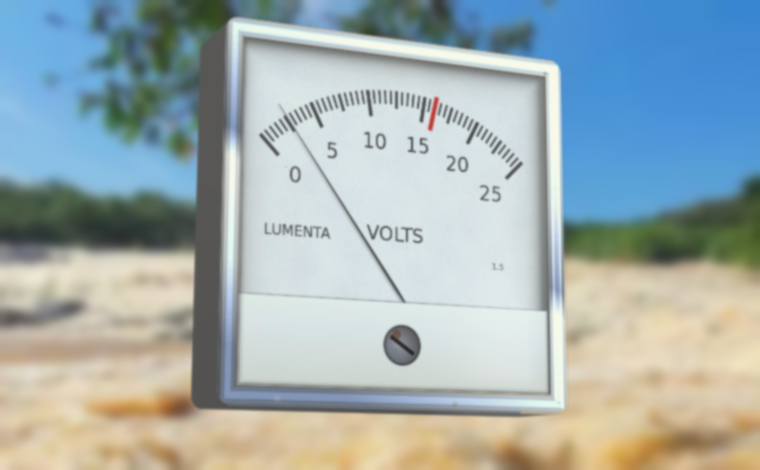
2.5 V
